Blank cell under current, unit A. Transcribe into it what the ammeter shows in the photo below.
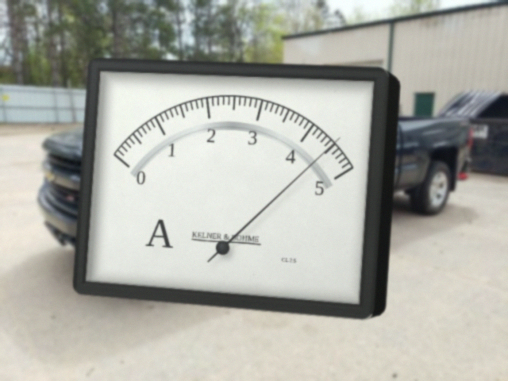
4.5 A
